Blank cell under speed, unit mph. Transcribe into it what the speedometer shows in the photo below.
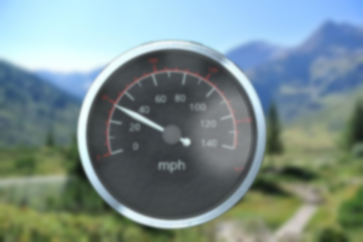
30 mph
